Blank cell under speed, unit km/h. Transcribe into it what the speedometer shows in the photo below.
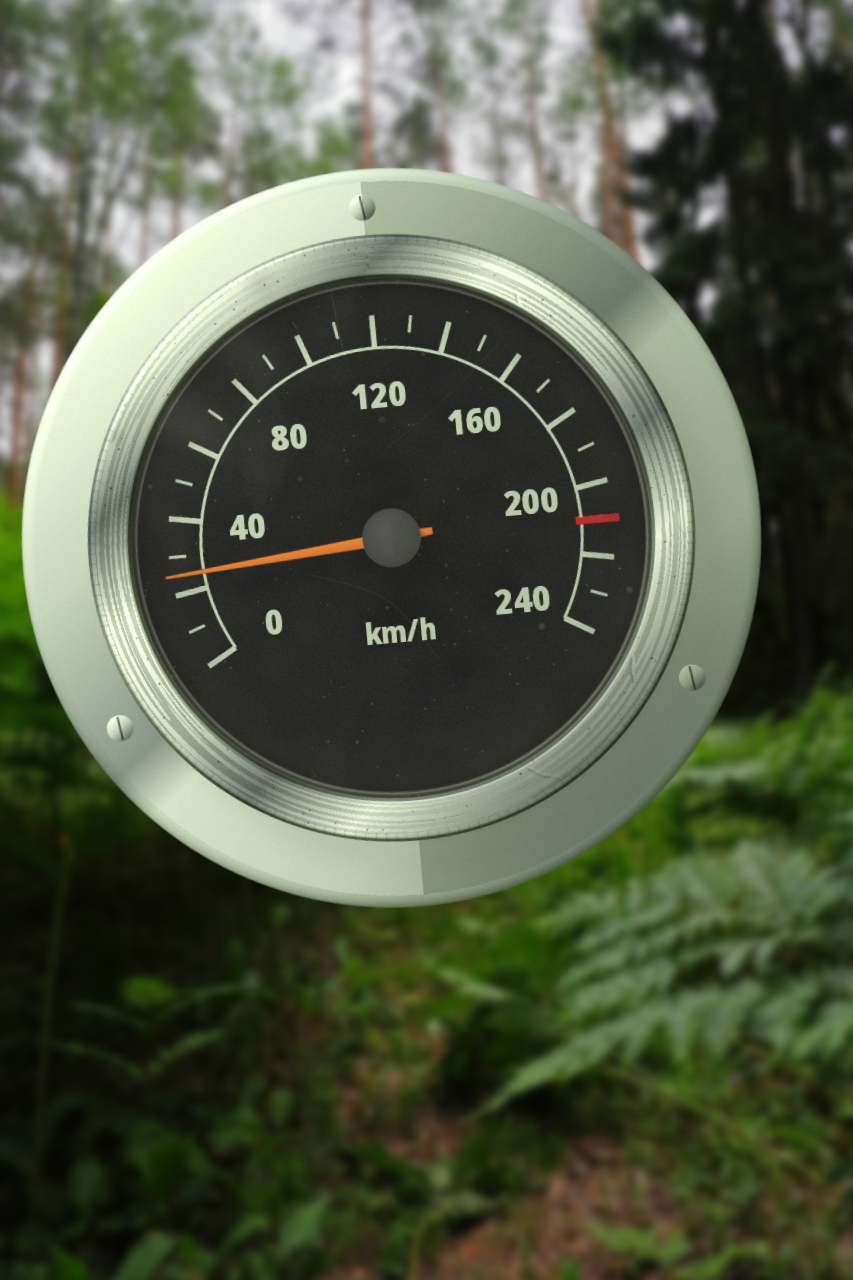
25 km/h
